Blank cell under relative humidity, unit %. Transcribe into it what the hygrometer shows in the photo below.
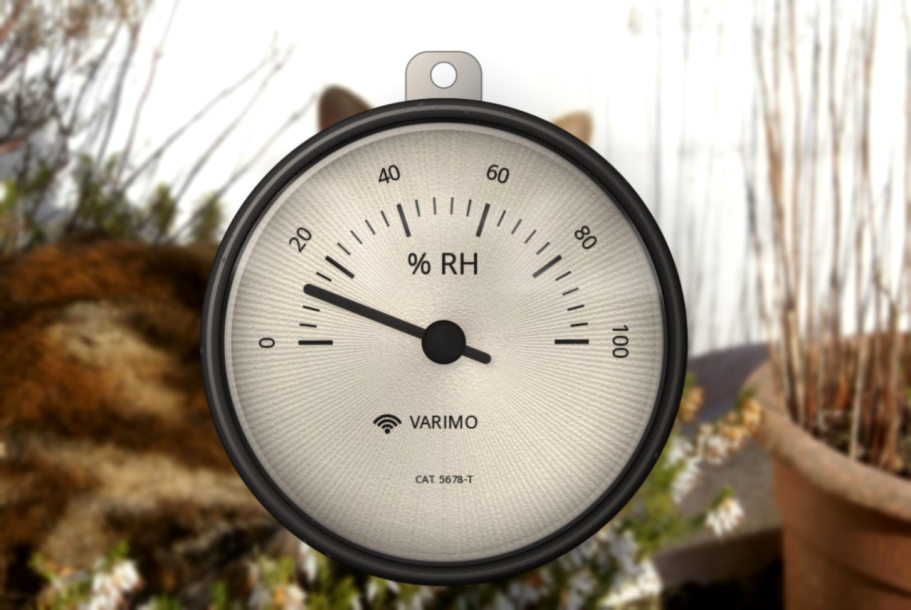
12 %
